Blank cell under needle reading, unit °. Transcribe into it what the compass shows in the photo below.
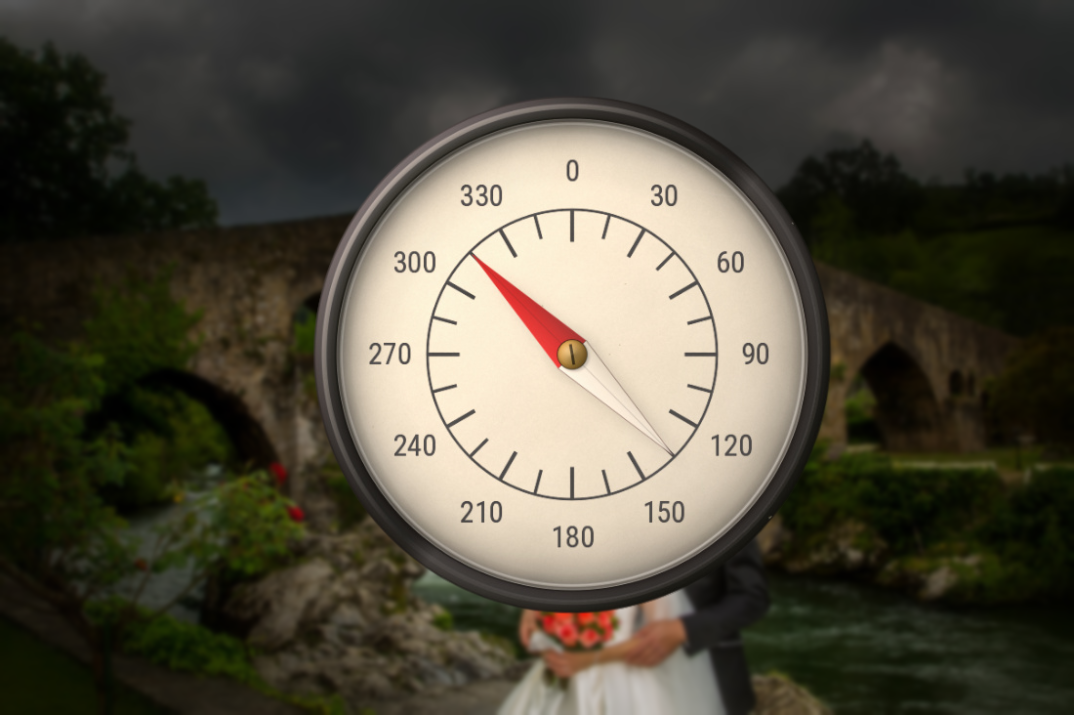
315 °
